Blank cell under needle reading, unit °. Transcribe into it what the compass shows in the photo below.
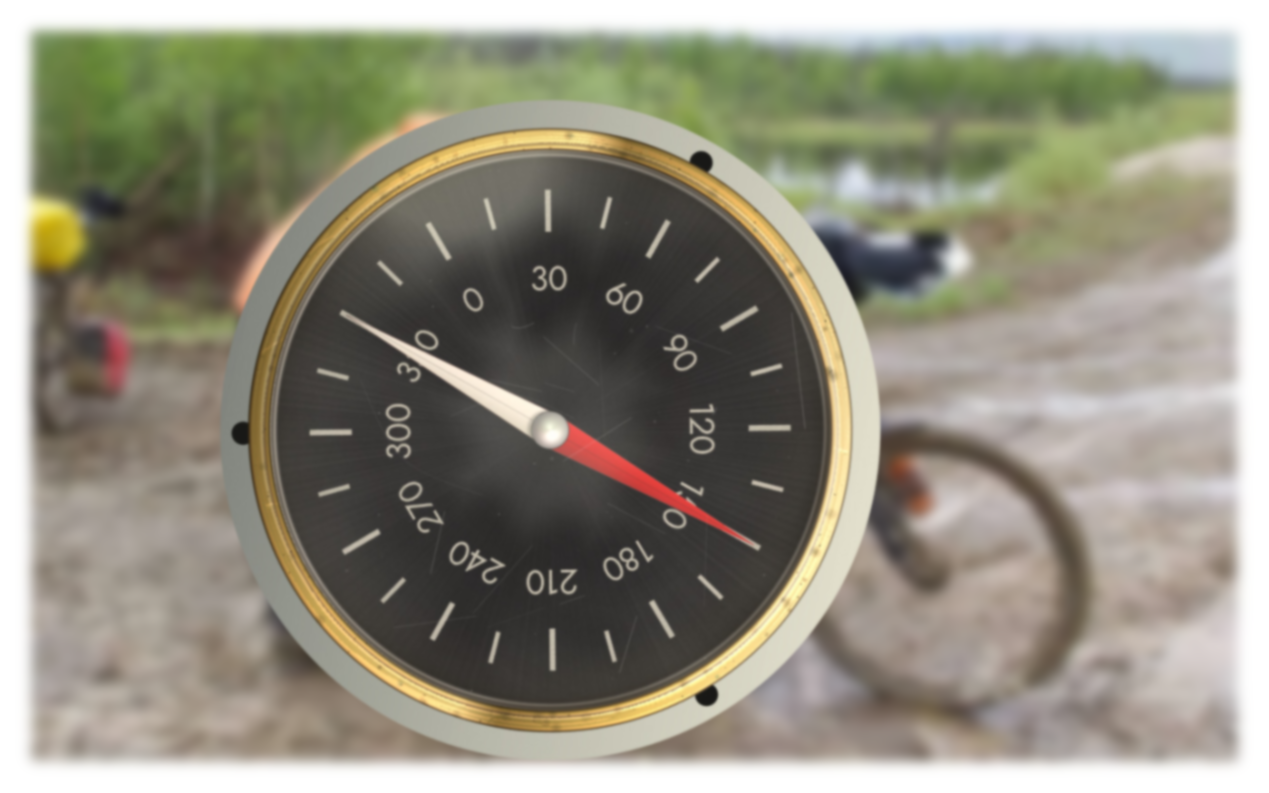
150 °
